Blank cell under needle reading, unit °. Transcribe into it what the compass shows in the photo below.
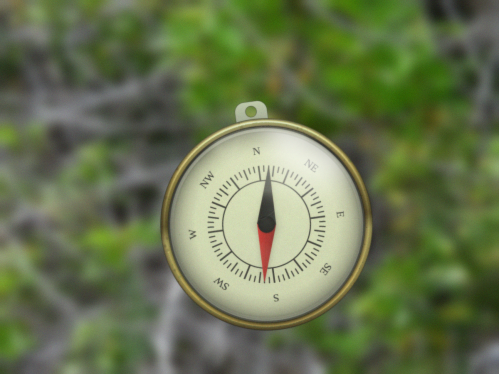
190 °
